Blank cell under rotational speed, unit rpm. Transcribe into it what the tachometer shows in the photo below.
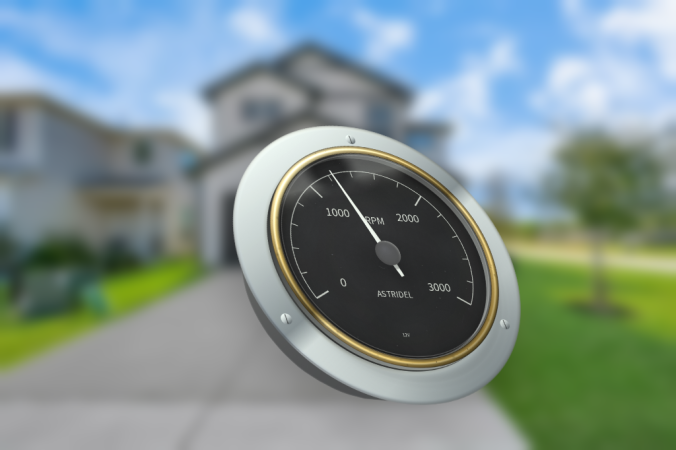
1200 rpm
